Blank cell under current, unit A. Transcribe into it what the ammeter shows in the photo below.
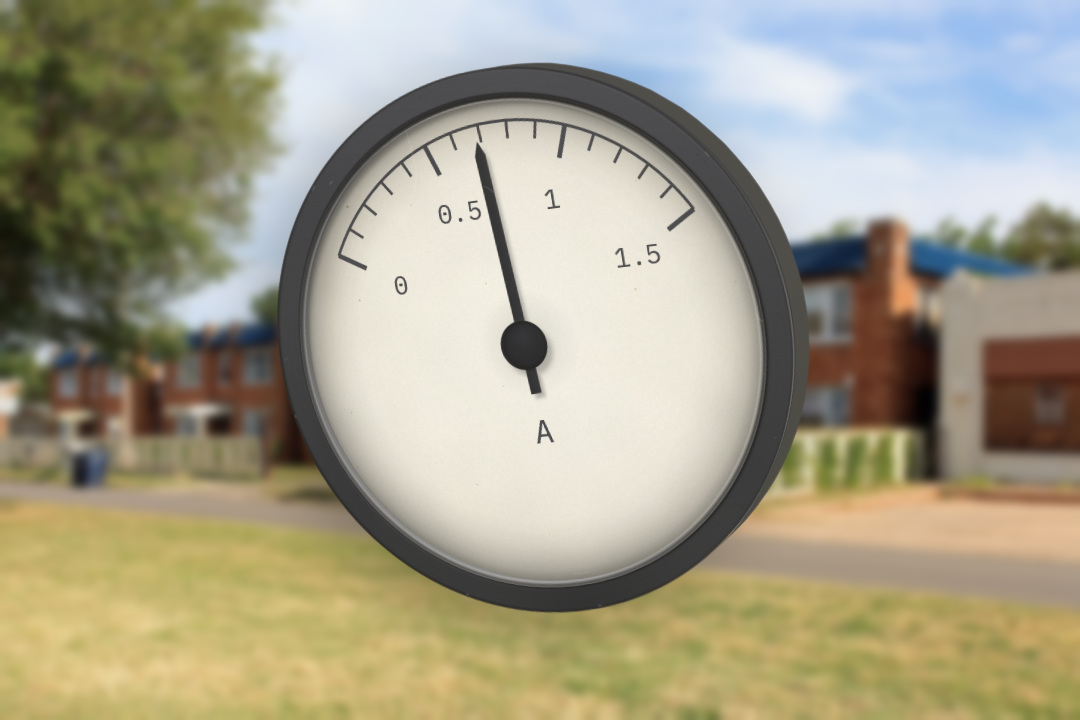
0.7 A
